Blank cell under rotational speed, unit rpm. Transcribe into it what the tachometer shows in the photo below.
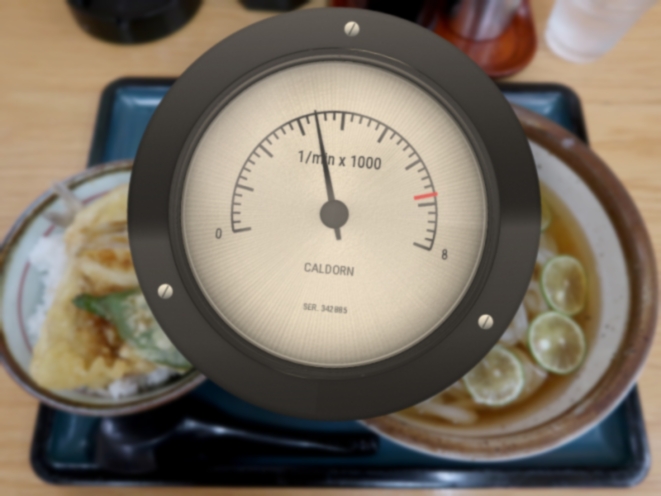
3400 rpm
